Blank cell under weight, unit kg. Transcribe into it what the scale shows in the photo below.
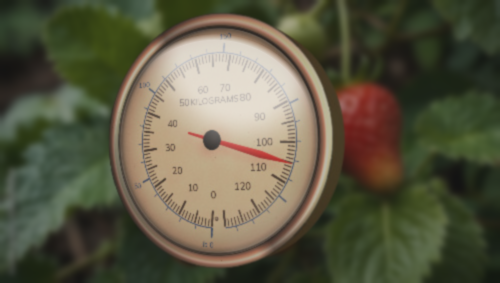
105 kg
